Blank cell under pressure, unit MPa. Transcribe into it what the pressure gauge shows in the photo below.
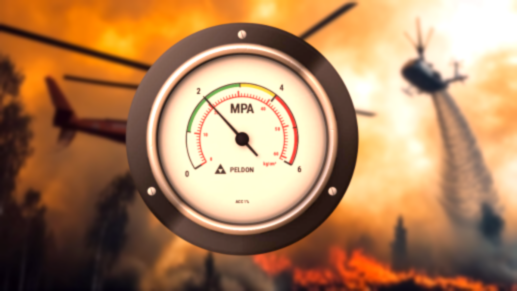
2 MPa
